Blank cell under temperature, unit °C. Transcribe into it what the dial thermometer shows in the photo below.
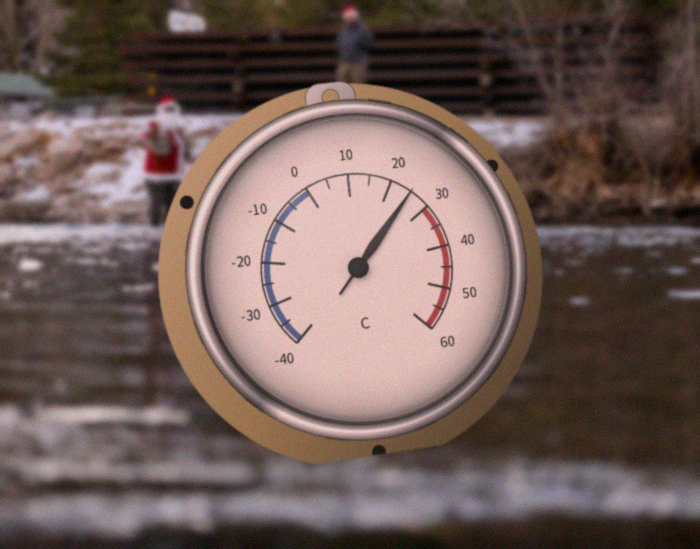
25 °C
